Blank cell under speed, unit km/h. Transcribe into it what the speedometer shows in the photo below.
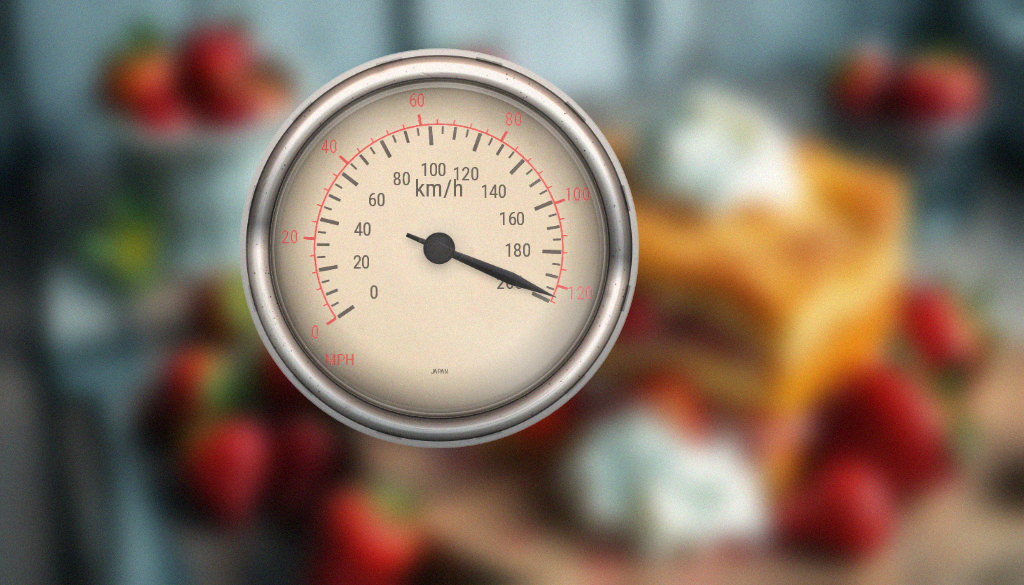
197.5 km/h
